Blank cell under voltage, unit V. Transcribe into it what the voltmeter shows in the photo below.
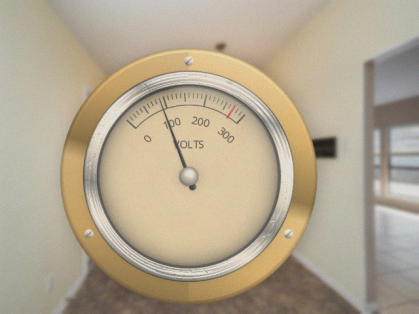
90 V
